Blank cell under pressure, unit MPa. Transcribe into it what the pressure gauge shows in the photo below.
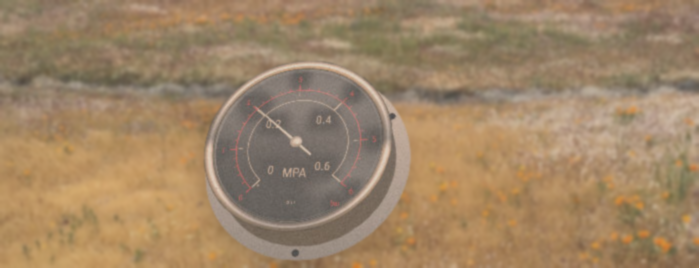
0.2 MPa
